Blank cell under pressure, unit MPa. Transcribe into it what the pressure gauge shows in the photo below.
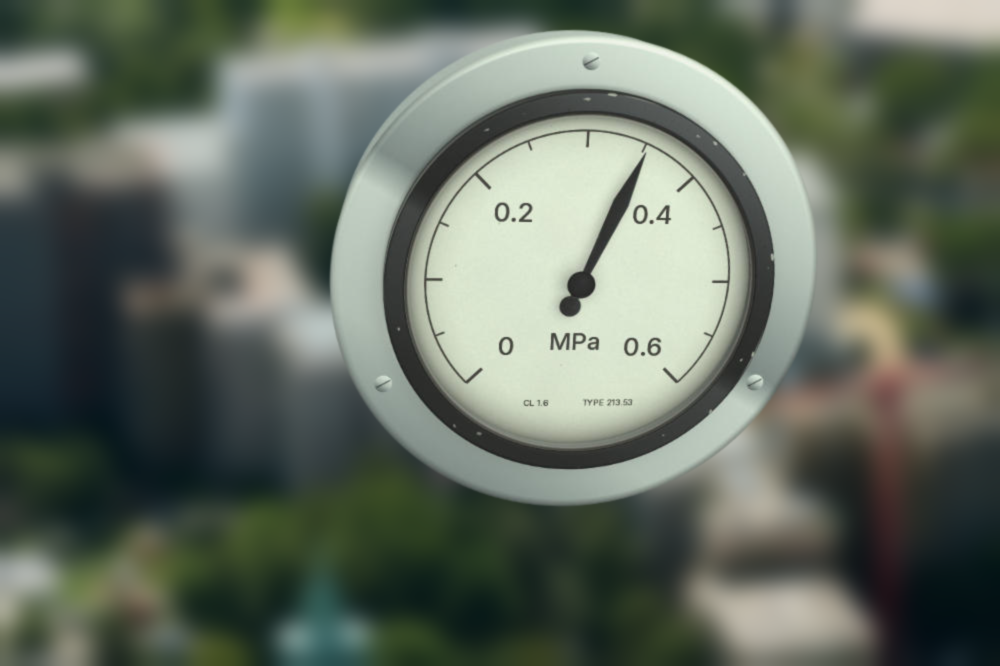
0.35 MPa
